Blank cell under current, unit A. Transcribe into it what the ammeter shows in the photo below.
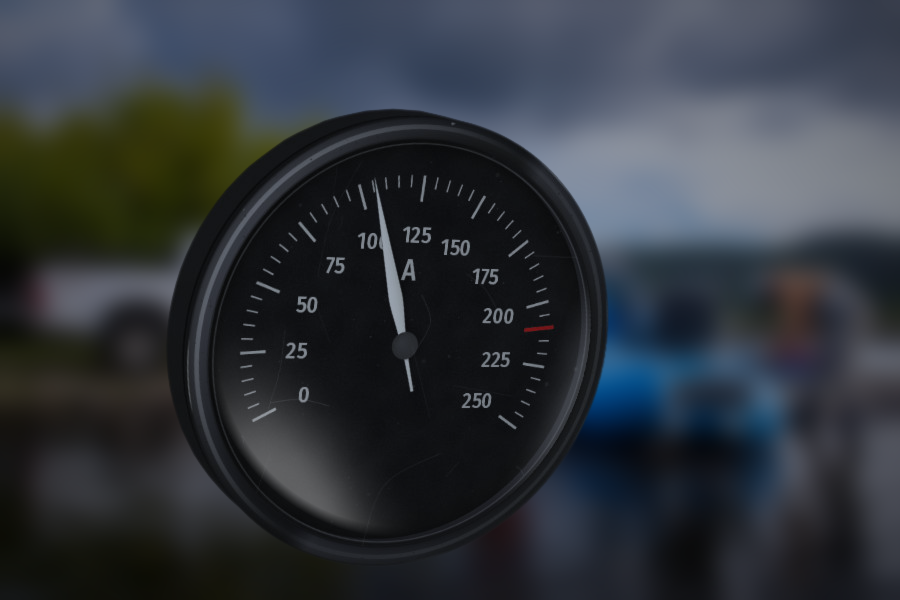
105 A
